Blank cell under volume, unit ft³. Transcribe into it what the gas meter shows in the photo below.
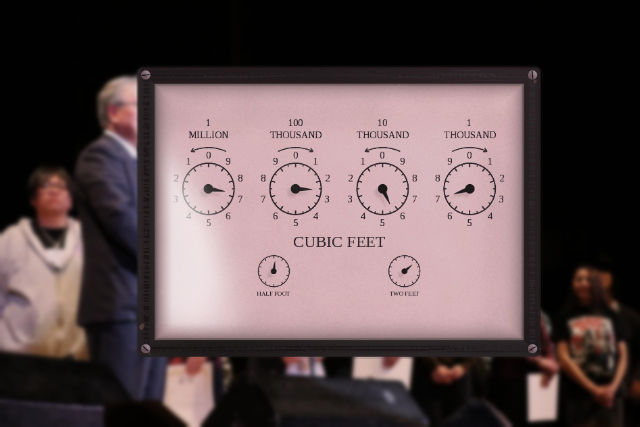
725700 ft³
